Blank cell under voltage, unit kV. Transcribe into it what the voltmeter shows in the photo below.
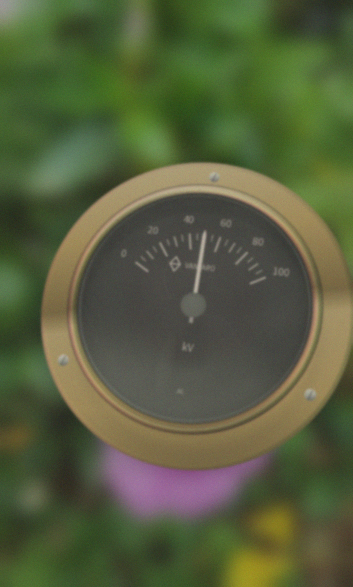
50 kV
